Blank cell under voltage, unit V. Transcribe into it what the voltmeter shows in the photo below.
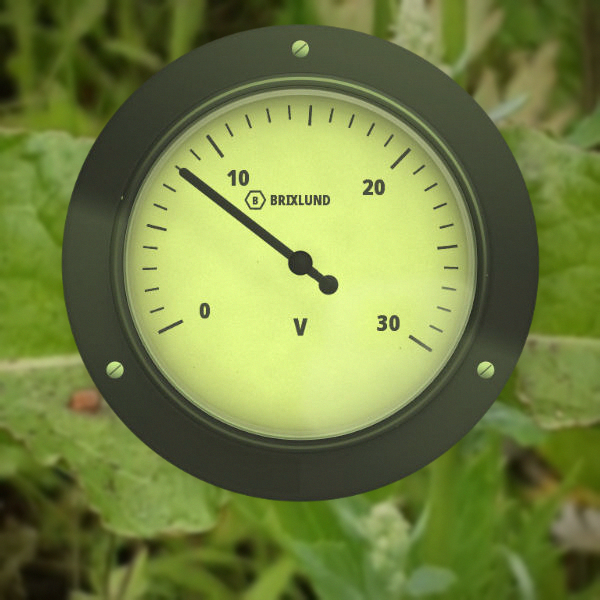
8 V
